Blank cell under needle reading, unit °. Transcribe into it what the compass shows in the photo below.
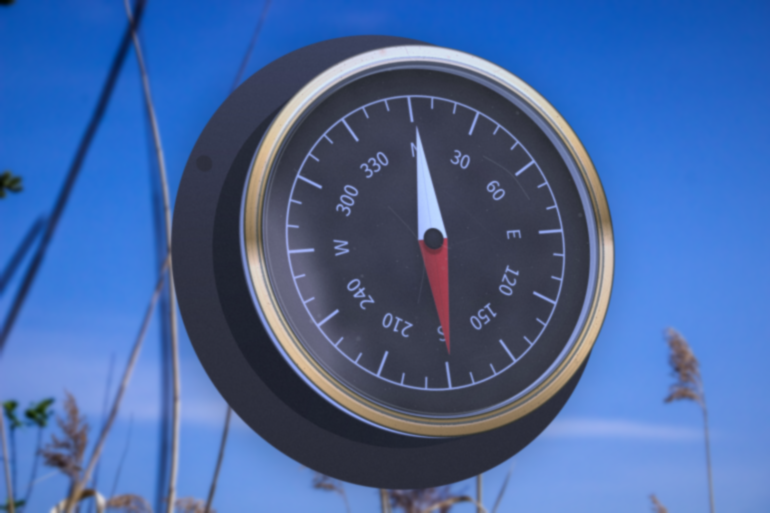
180 °
